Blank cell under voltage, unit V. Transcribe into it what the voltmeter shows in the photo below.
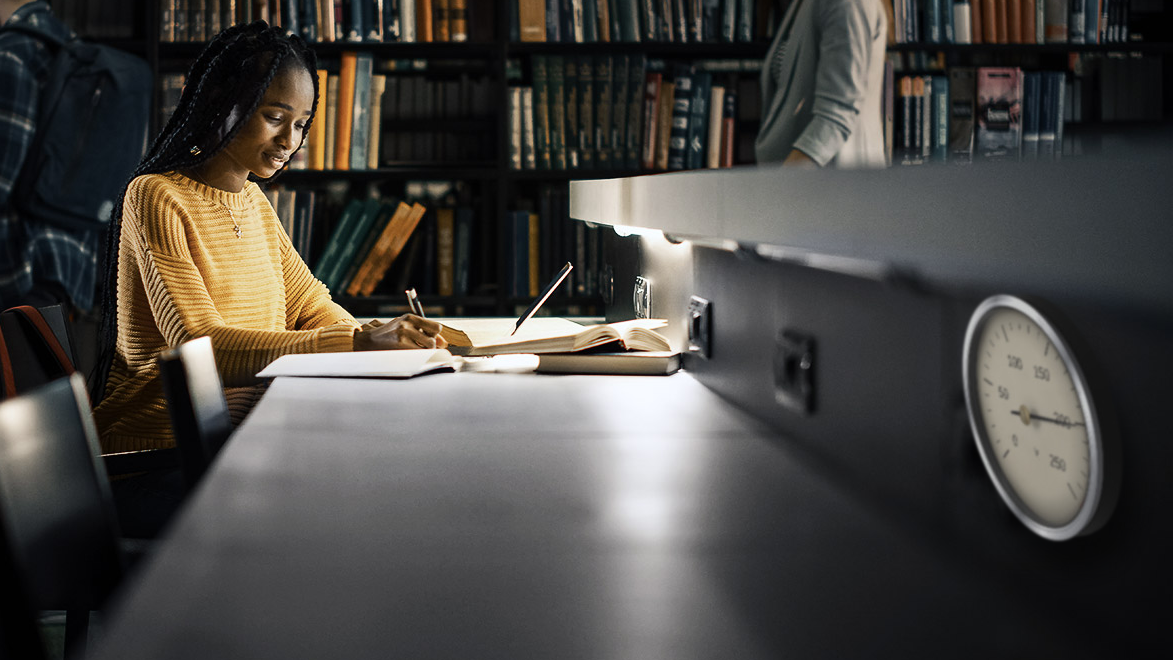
200 V
